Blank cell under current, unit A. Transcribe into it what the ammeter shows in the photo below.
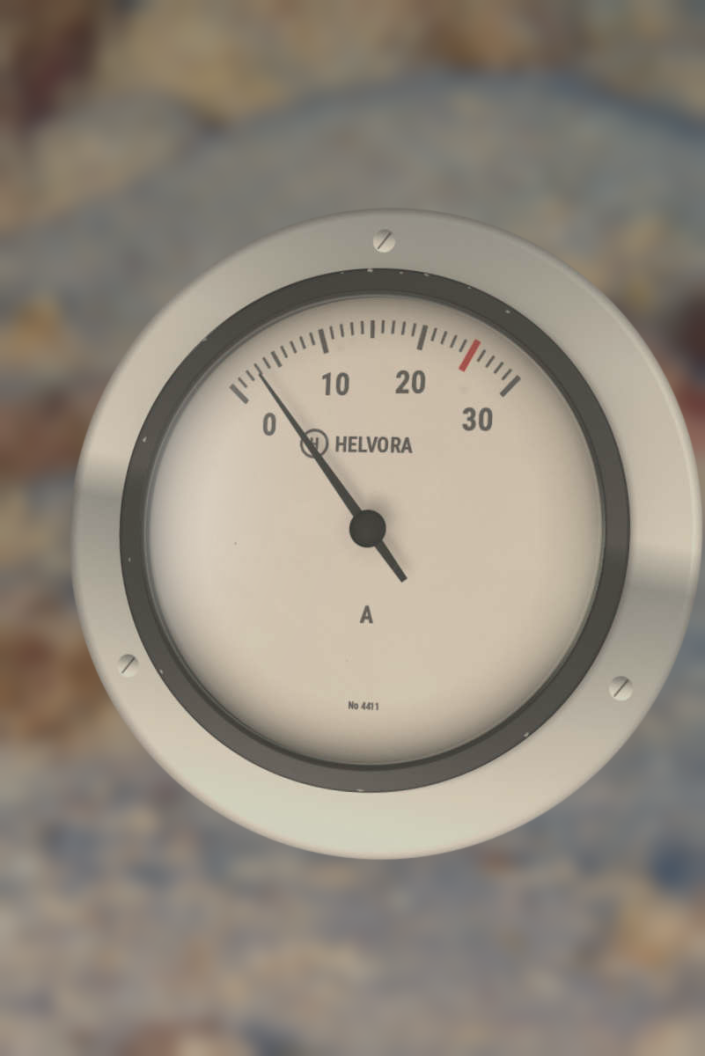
3 A
